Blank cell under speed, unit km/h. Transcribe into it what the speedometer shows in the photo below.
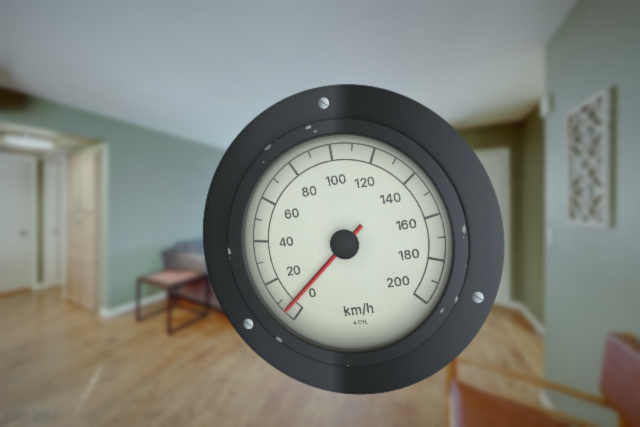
5 km/h
